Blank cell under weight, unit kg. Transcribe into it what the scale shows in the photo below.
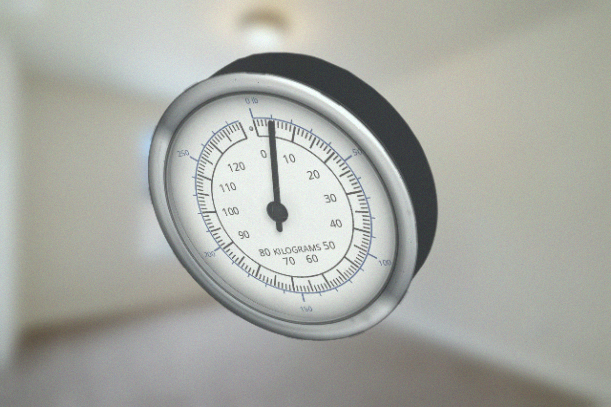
5 kg
